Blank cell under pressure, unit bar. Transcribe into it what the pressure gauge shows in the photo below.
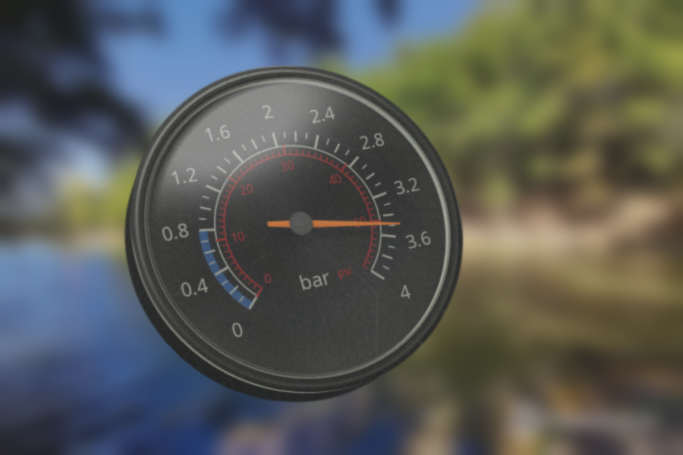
3.5 bar
